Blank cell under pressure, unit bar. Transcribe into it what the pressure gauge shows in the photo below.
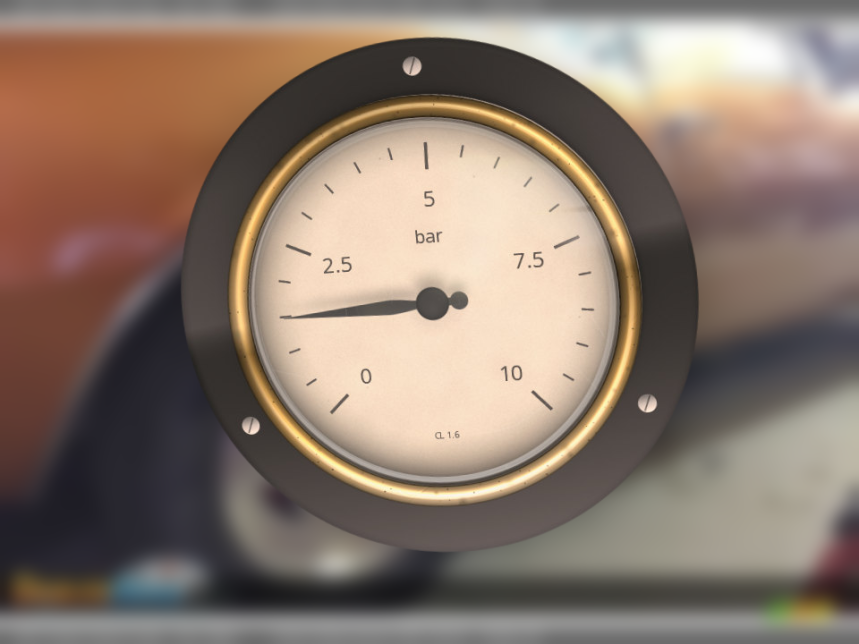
1.5 bar
